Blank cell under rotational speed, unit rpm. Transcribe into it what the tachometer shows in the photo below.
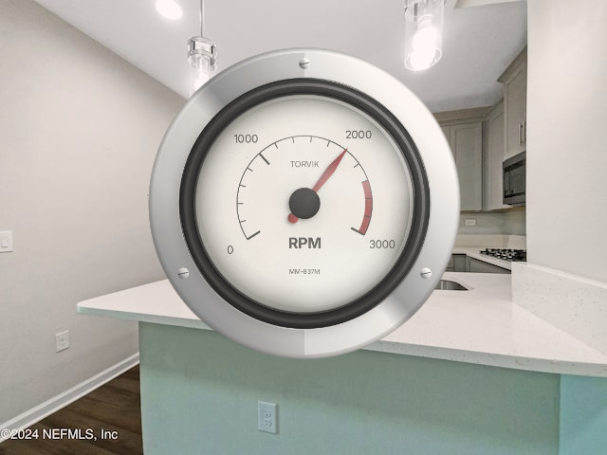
2000 rpm
